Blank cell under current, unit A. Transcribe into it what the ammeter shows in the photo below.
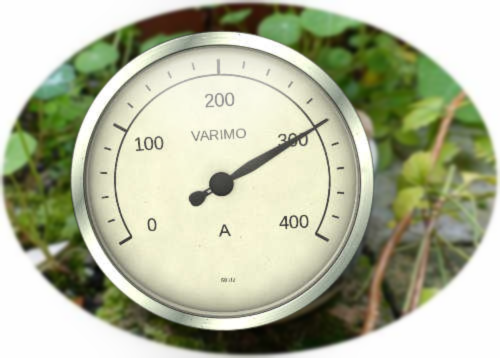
300 A
